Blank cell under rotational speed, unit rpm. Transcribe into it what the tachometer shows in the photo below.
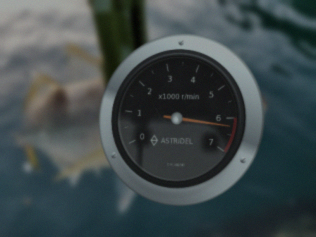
6250 rpm
